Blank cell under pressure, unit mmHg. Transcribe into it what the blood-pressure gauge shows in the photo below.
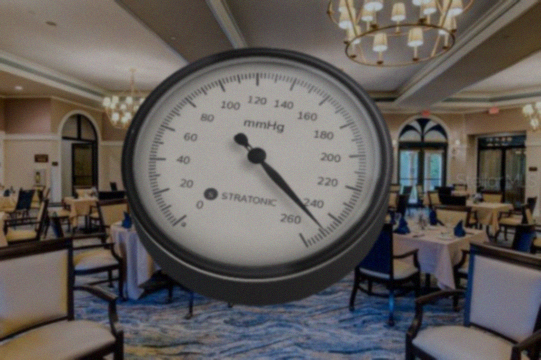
250 mmHg
